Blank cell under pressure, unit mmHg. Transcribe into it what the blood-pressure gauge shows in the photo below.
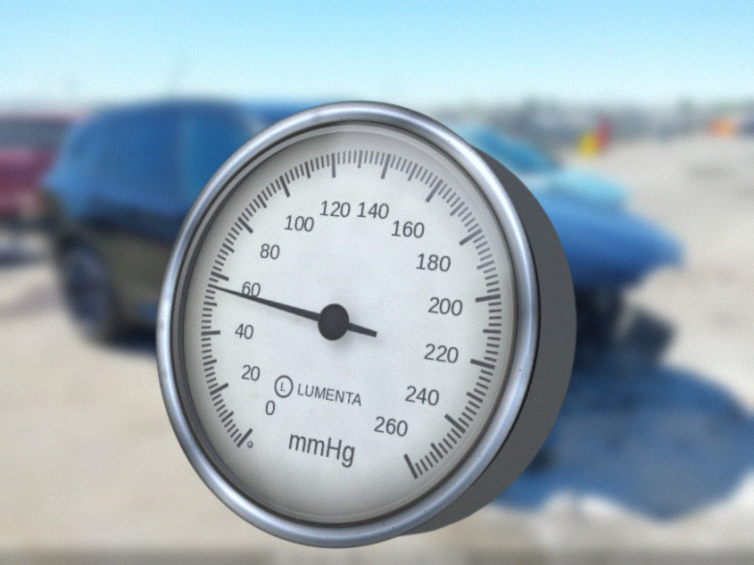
56 mmHg
